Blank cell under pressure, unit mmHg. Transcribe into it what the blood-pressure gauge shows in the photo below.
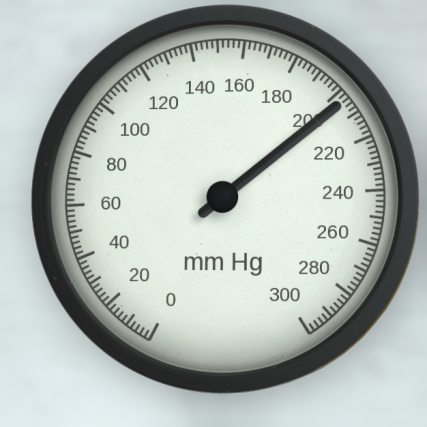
204 mmHg
